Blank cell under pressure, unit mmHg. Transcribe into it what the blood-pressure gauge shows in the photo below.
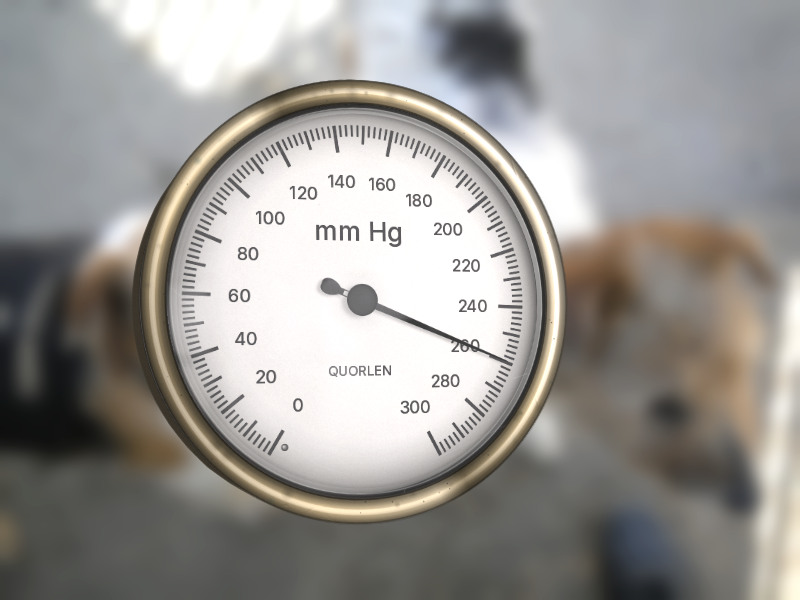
260 mmHg
